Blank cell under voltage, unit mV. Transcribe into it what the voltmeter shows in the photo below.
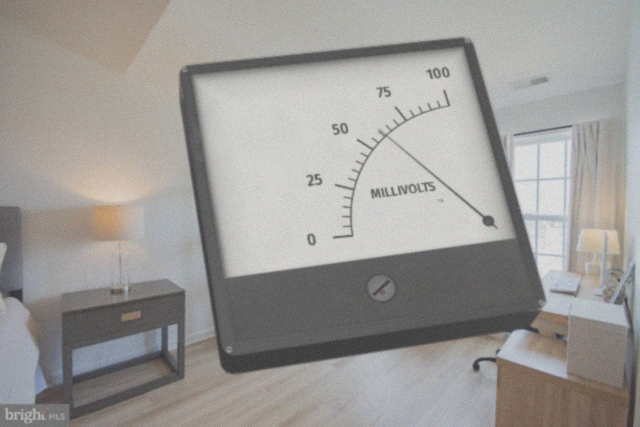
60 mV
